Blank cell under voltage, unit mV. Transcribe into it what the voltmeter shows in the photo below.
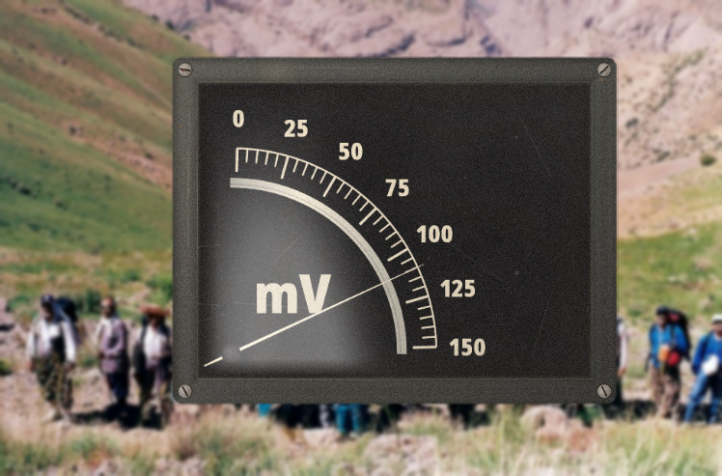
110 mV
